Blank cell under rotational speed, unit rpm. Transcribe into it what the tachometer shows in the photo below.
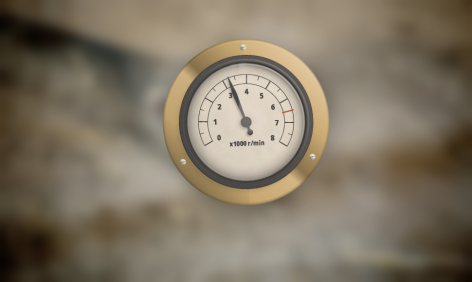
3250 rpm
